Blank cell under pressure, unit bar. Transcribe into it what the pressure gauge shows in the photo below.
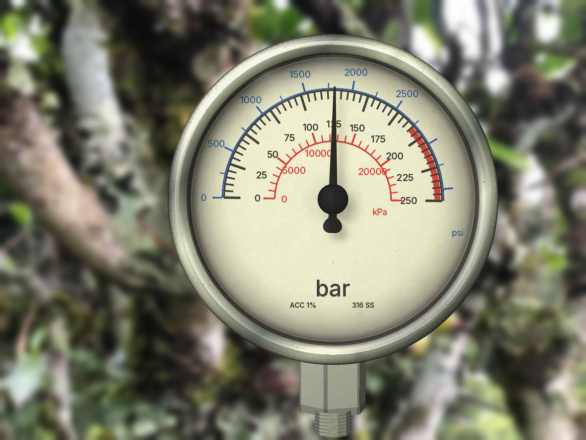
125 bar
